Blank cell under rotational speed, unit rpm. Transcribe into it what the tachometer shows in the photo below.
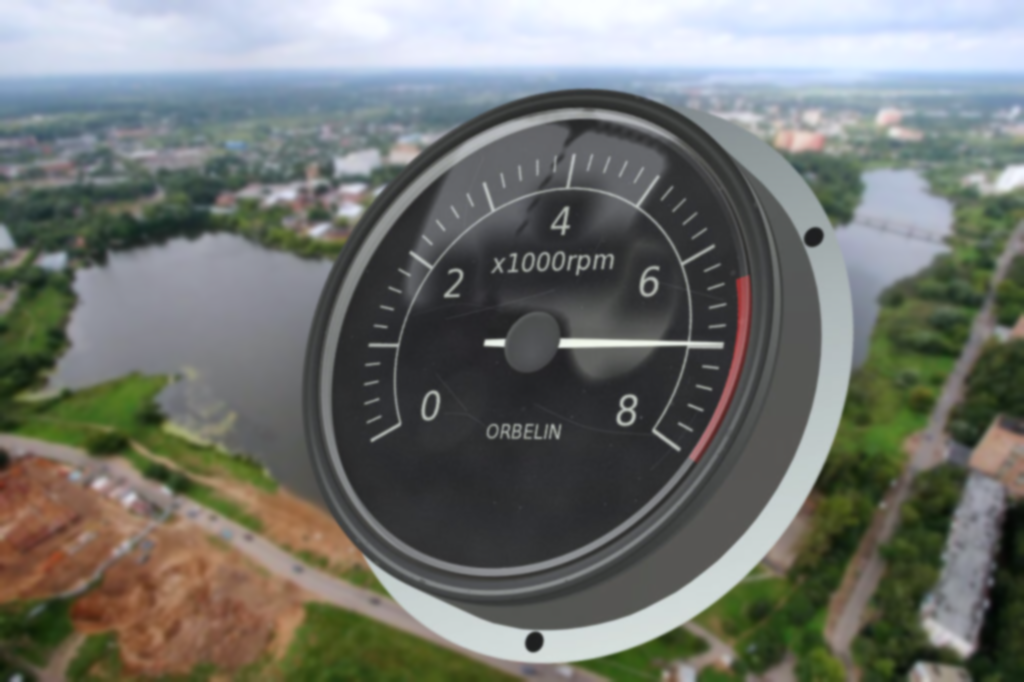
7000 rpm
